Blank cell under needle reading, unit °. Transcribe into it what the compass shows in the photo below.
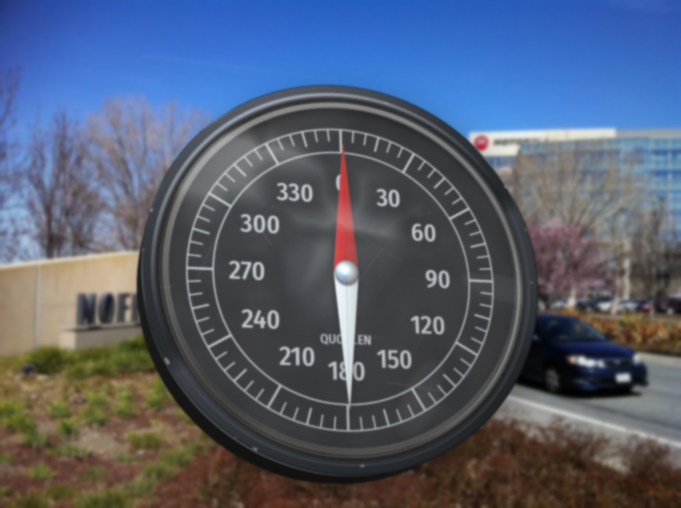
0 °
